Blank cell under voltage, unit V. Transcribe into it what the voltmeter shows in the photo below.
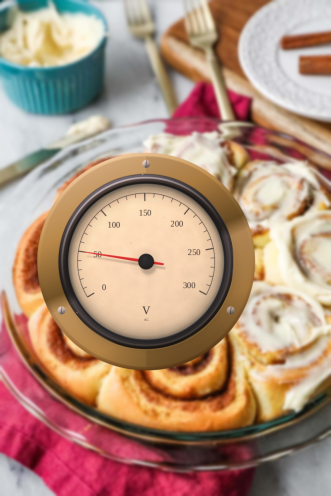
50 V
